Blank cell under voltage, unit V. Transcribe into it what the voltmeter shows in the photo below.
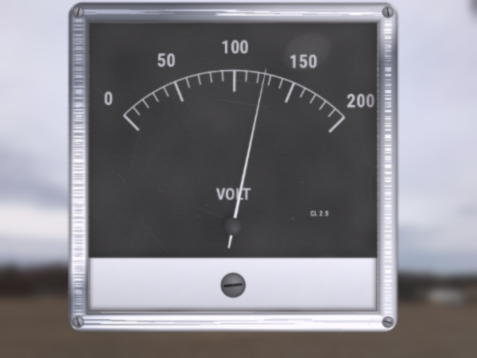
125 V
